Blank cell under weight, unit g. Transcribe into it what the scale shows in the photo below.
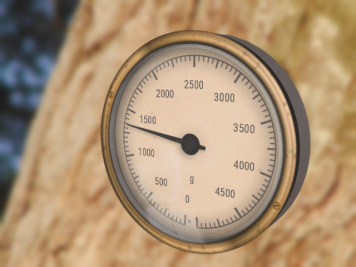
1350 g
